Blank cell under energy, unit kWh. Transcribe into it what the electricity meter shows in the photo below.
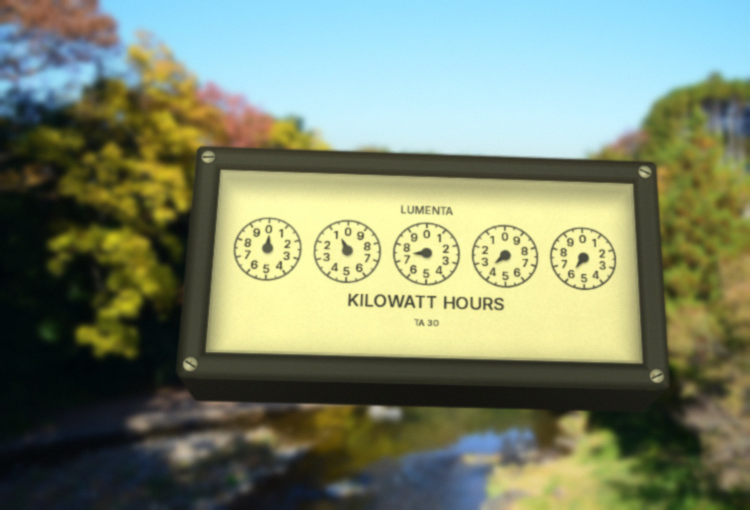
736 kWh
